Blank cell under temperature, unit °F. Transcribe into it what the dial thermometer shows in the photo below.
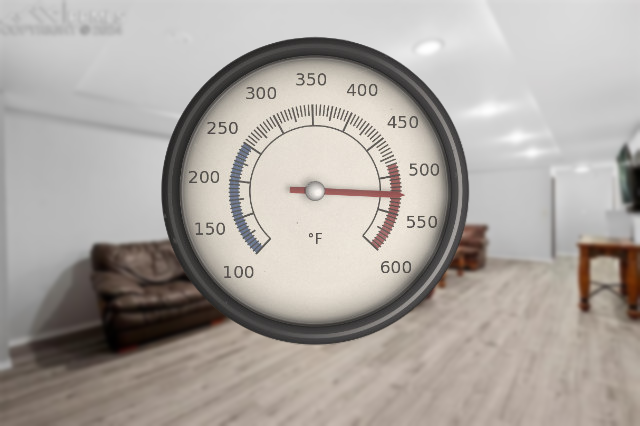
525 °F
